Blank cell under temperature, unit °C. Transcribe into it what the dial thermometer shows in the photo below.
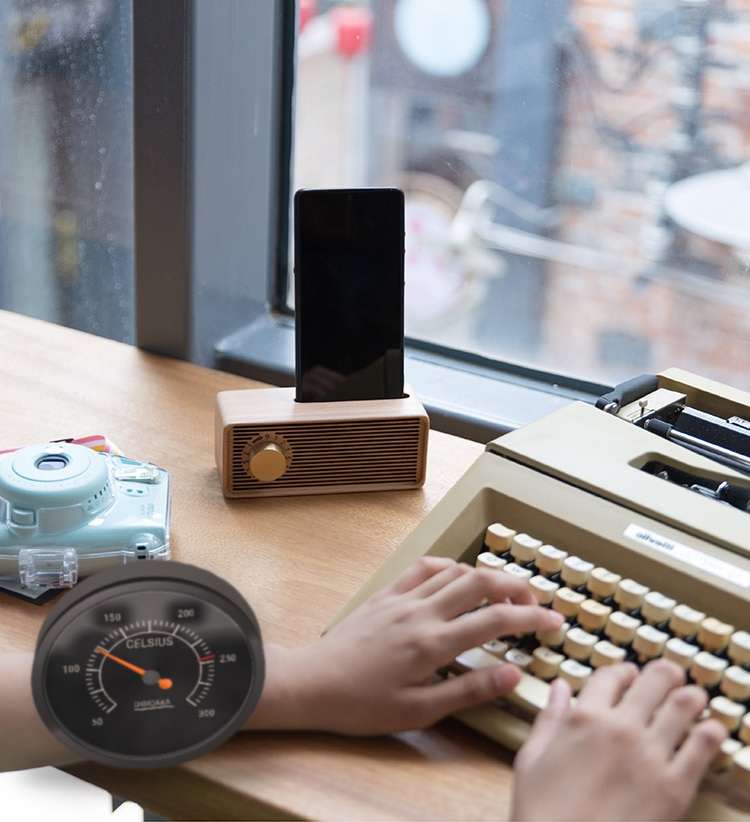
125 °C
